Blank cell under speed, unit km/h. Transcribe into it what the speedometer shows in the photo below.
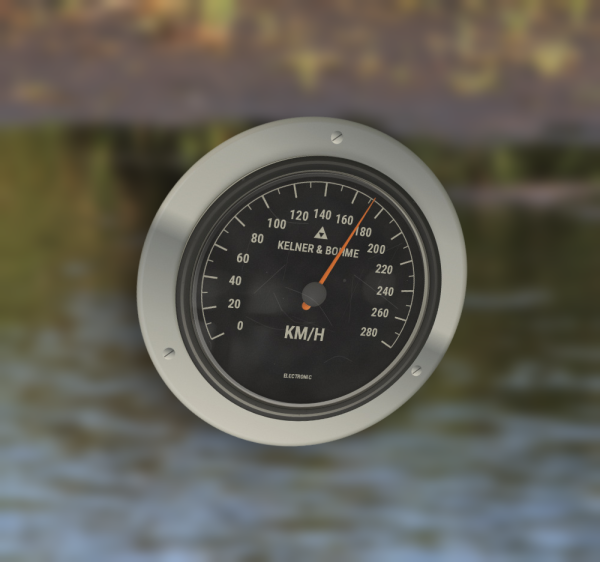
170 km/h
